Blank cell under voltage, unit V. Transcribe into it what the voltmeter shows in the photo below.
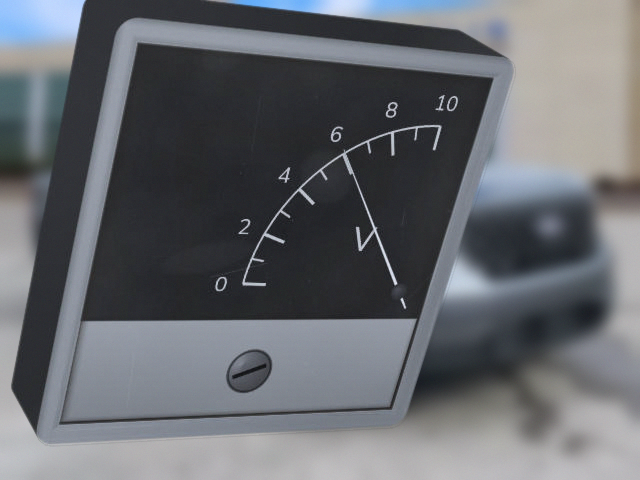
6 V
